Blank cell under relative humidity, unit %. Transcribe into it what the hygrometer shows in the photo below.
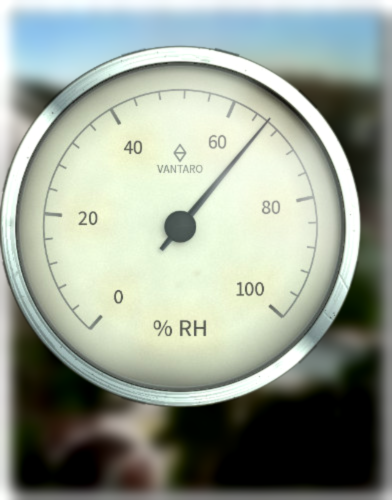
66 %
